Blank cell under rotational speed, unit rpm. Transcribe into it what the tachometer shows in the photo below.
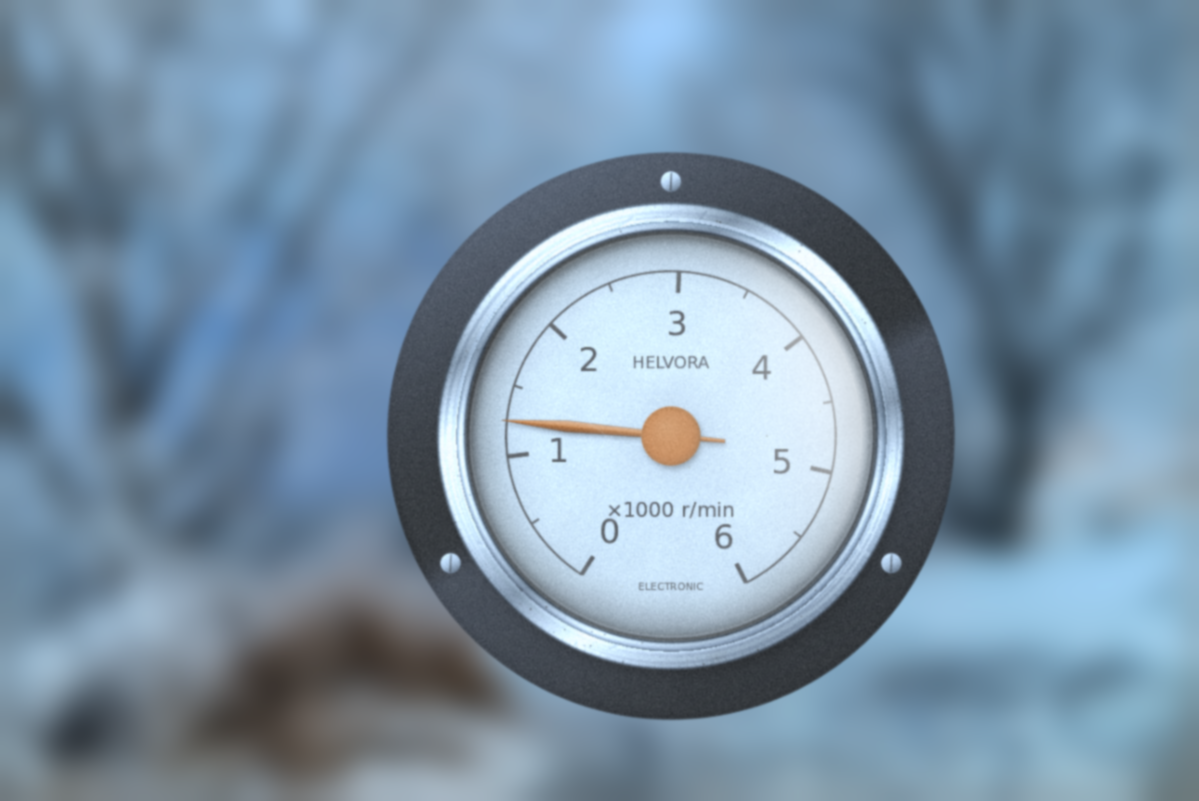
1250 rpm
